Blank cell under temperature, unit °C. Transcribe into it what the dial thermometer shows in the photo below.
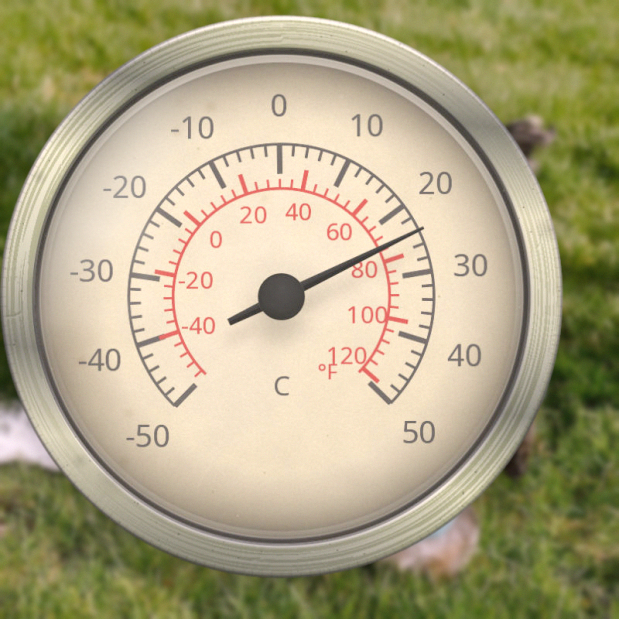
24 °C
